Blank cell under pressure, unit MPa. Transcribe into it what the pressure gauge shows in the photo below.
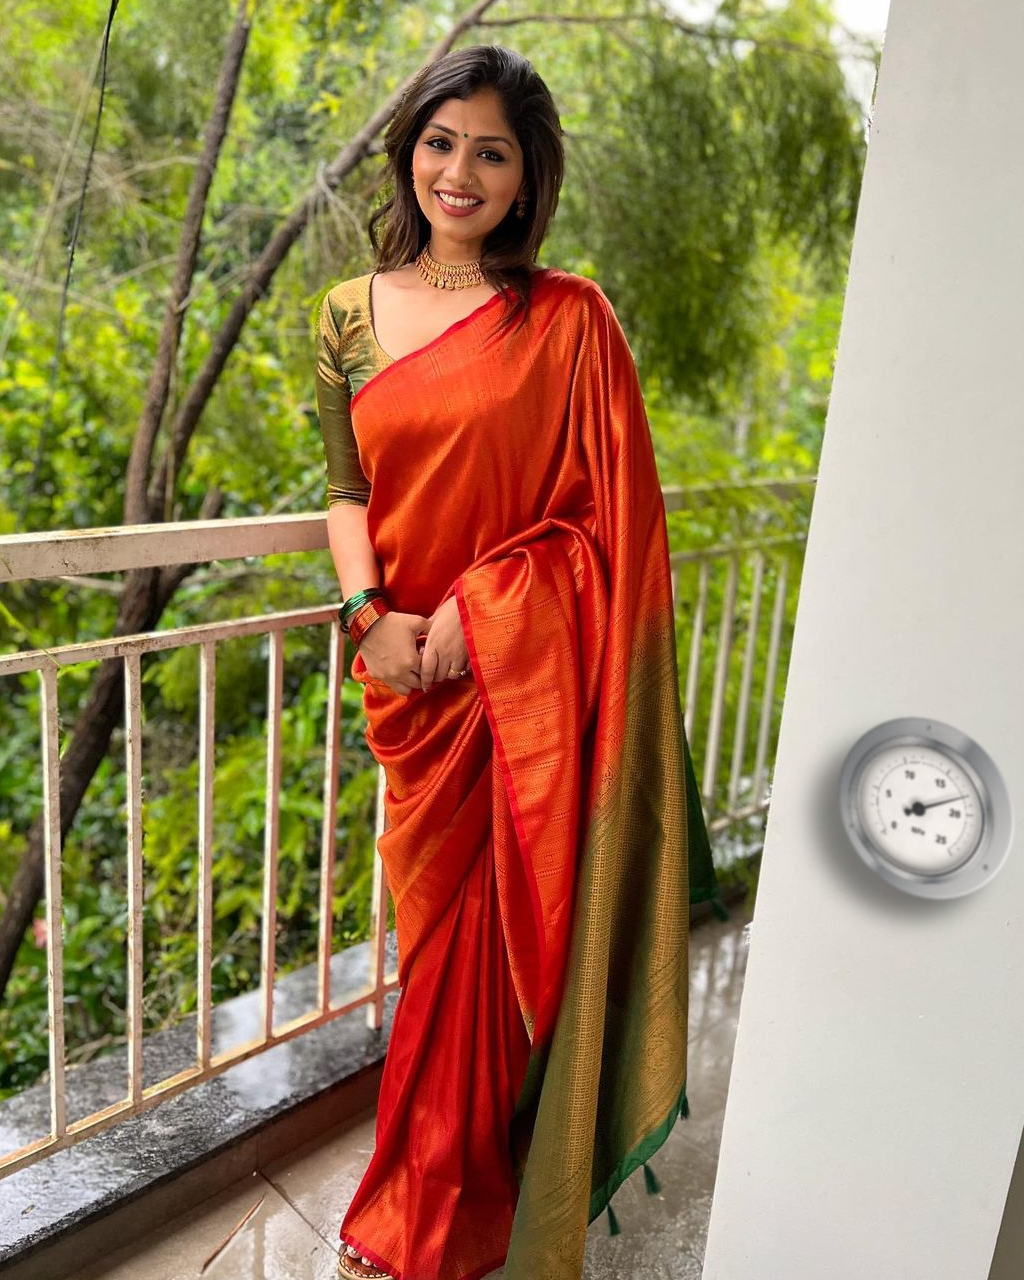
18 MPa
